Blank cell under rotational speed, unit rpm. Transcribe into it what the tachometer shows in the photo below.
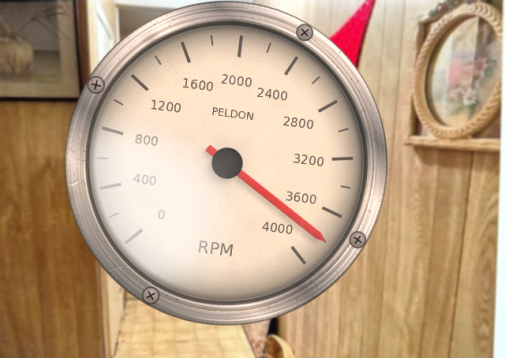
3800 rpm
